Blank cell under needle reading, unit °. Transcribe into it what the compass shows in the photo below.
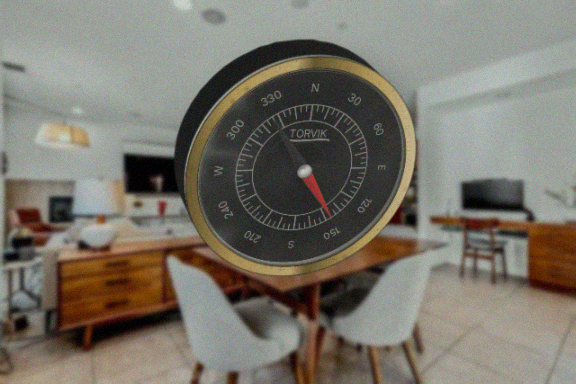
145 °
